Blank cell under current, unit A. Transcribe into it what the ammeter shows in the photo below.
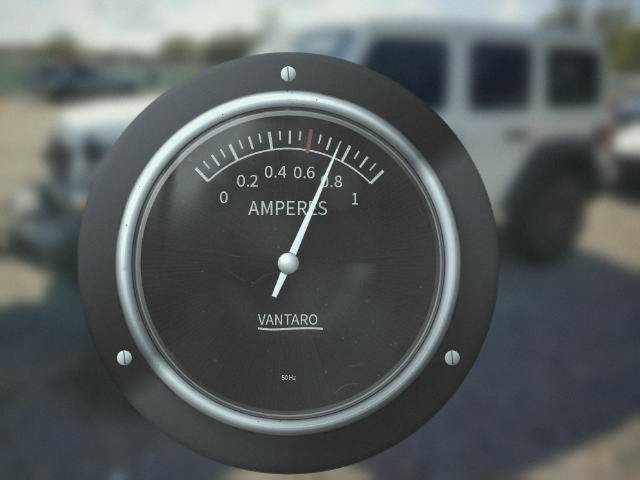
0.75 A
